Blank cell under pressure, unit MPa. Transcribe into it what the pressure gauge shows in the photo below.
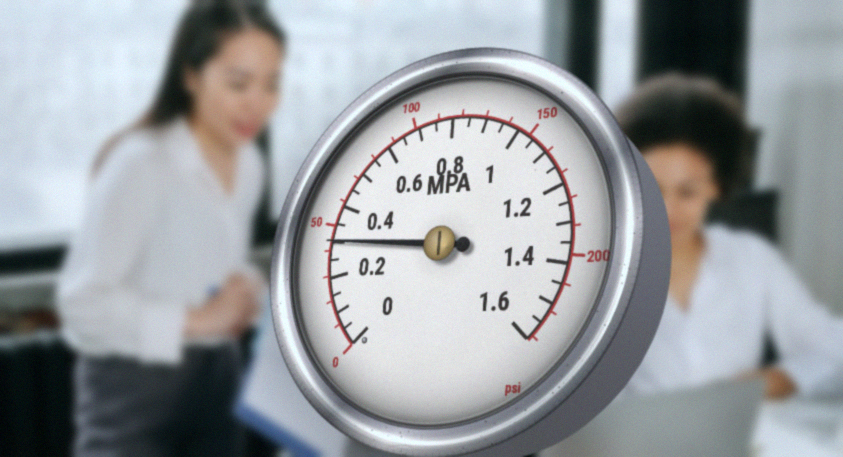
0.3 MPa
